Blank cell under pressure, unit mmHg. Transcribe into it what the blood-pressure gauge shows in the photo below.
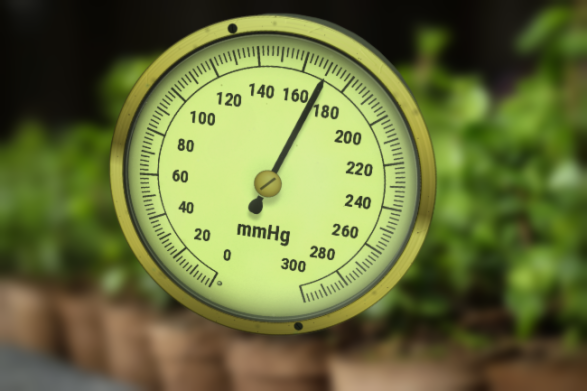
170 mmHg
